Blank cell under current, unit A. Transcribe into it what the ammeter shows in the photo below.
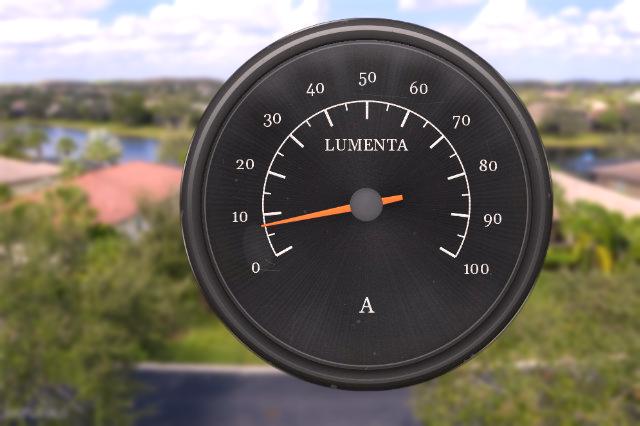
7.5 A
